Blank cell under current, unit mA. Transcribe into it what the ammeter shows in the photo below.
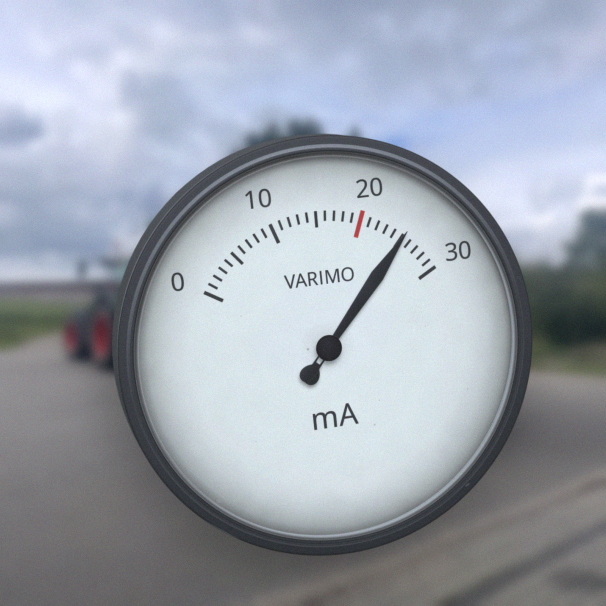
25 mA
